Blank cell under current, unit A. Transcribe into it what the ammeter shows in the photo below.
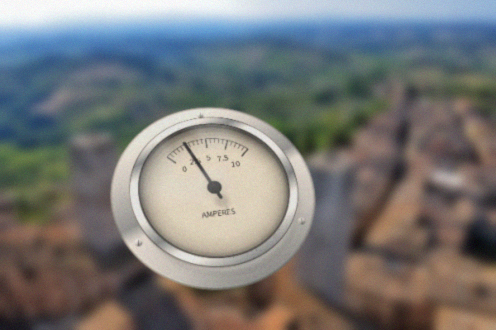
2.5 A
